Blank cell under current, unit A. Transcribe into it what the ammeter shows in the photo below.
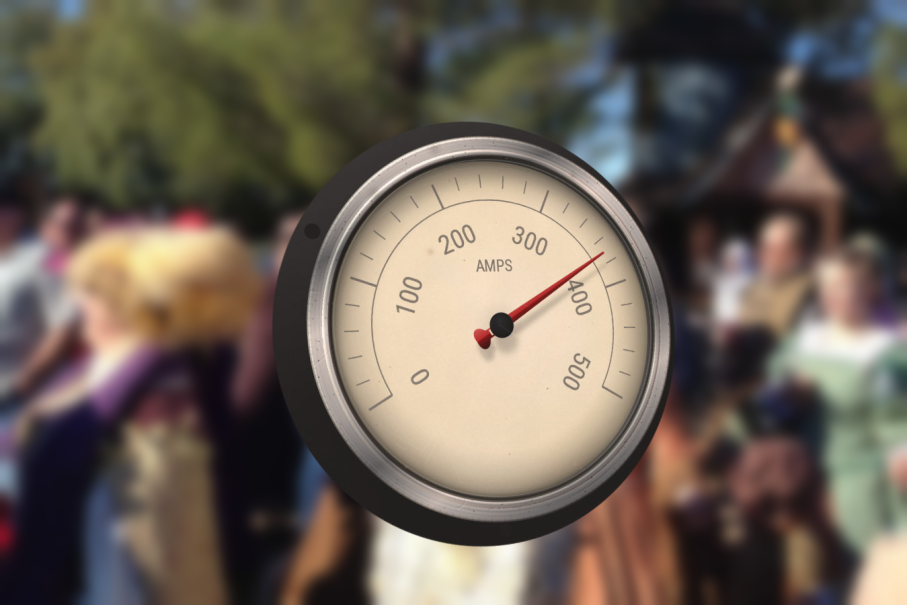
370 A
